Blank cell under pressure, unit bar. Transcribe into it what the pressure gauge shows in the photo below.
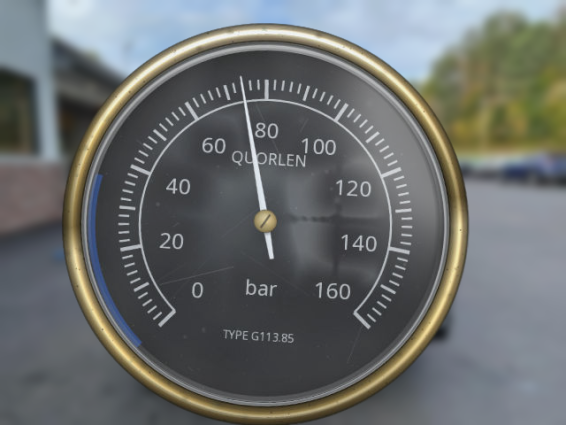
74 bar
